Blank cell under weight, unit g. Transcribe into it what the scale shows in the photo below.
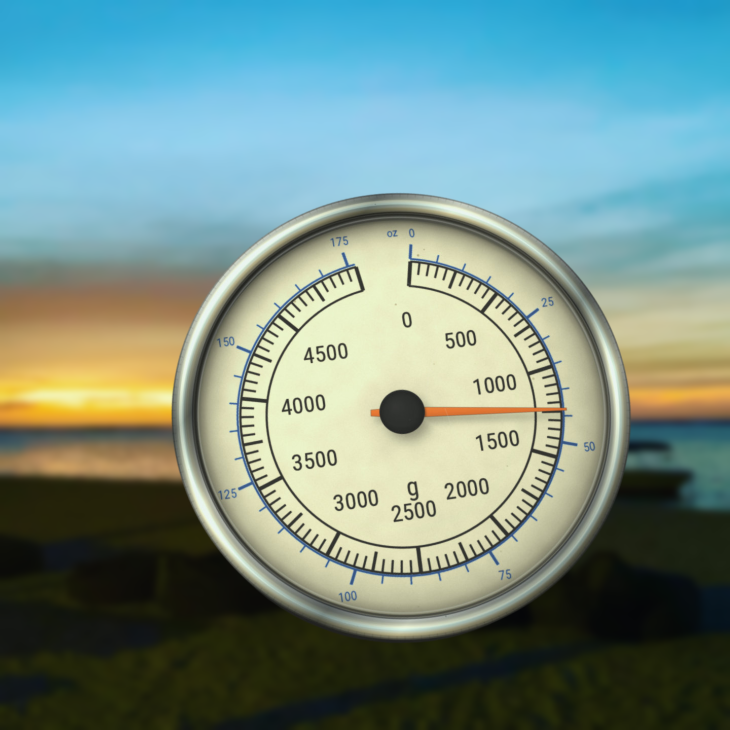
1250 g
